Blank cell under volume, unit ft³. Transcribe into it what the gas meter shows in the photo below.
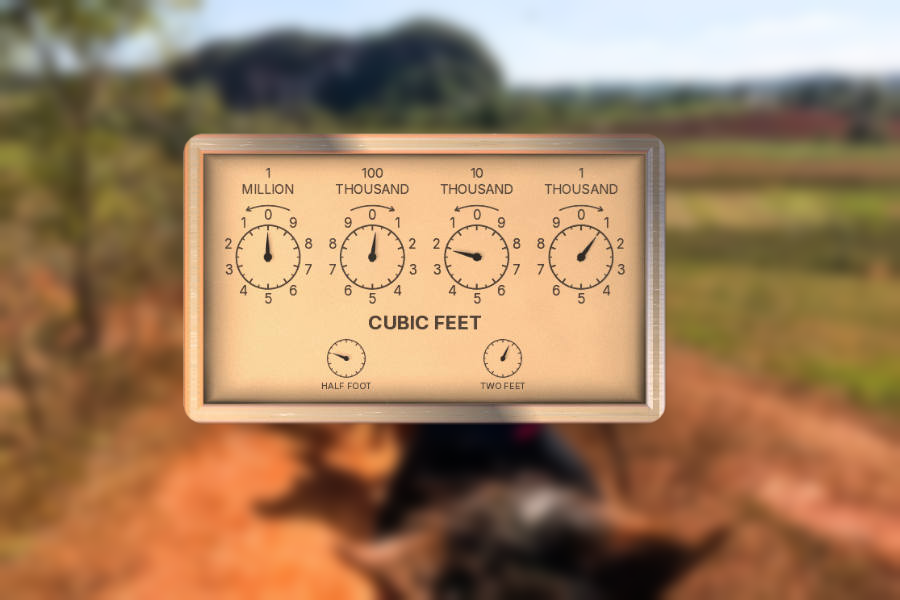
2100 ft³
